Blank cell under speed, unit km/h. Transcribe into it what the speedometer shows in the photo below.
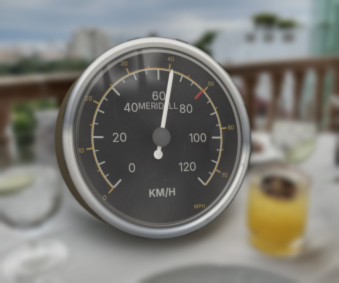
65 km/h
